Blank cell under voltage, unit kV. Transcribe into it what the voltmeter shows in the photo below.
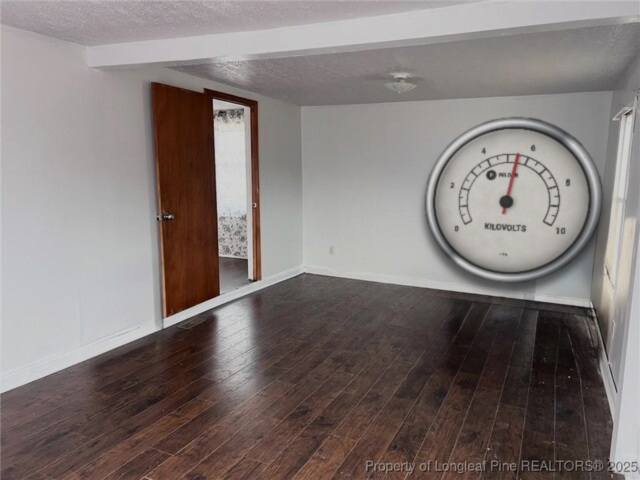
5.5 kV
